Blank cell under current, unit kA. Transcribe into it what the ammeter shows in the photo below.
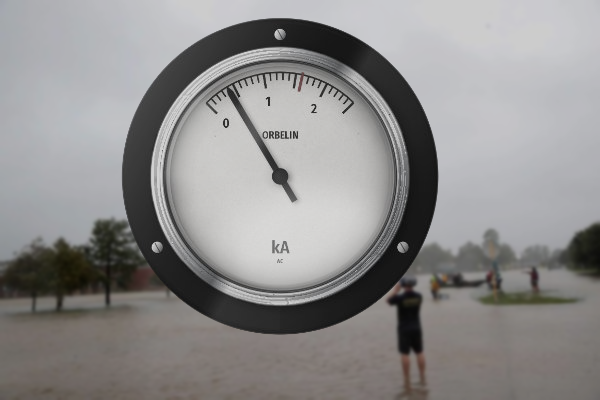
0.4 kA
